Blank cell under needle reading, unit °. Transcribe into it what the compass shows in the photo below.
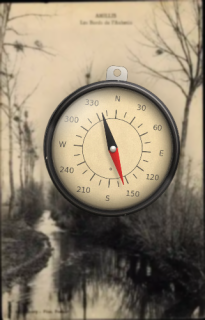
157.5 °
